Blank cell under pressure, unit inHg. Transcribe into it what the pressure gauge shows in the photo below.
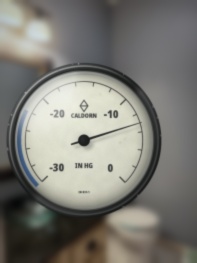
-7 inHg
